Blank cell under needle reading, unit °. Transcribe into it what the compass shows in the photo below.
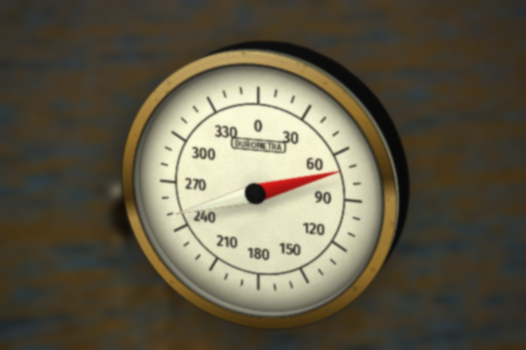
70 °
